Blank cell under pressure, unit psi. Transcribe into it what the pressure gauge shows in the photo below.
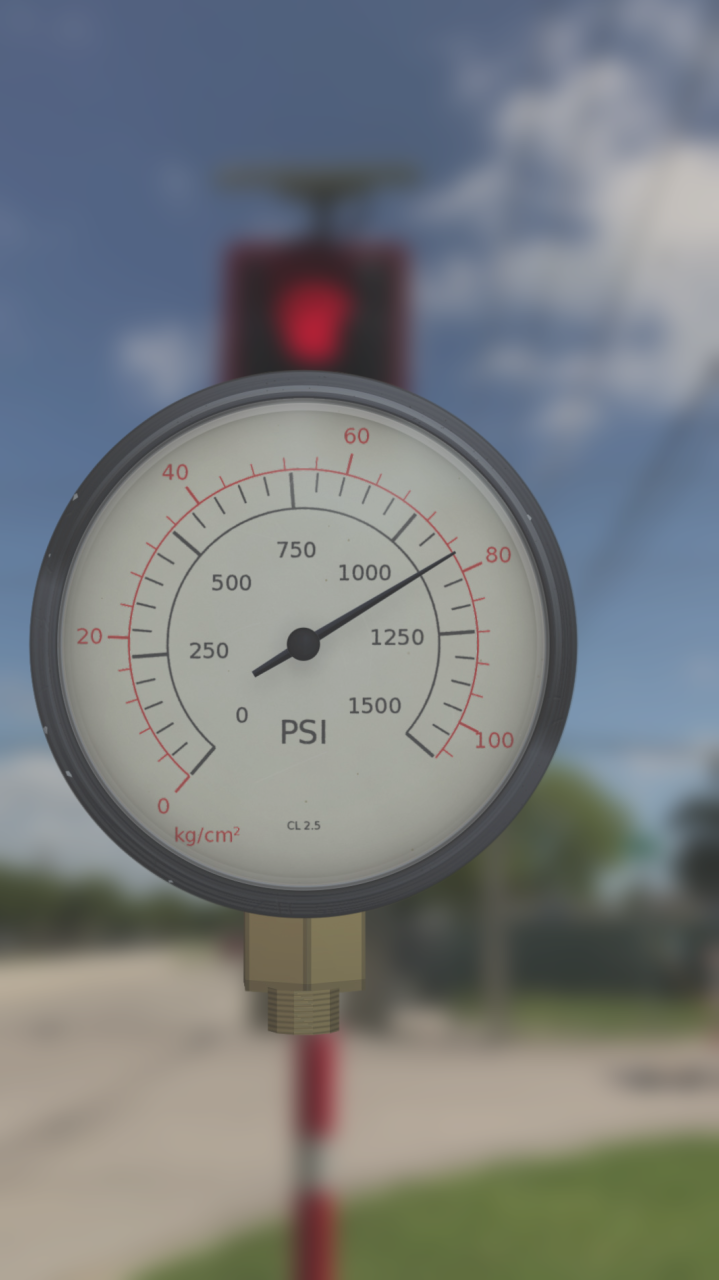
1100 psi
